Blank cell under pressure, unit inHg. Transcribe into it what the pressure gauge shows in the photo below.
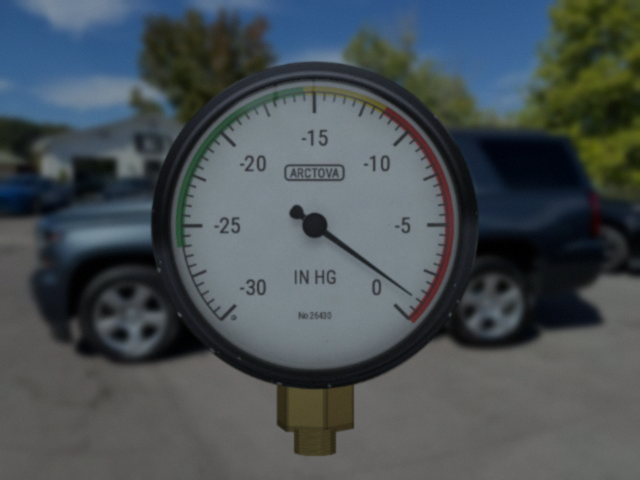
-1 inHg
